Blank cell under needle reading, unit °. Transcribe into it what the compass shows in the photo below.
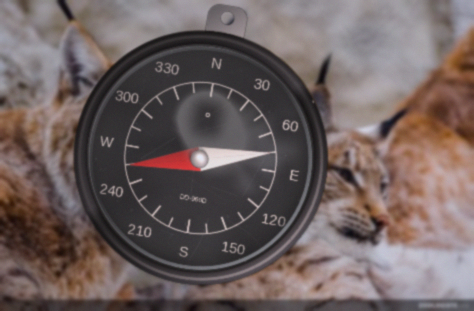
255 °
